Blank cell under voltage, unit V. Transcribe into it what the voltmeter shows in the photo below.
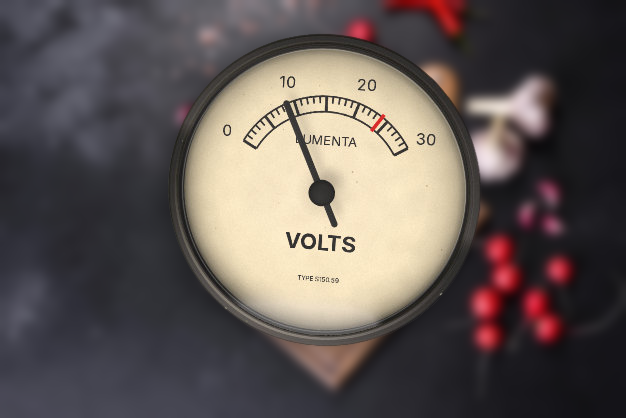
9 V
